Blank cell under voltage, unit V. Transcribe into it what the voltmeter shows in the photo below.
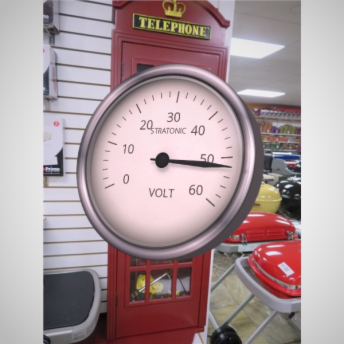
52 V
